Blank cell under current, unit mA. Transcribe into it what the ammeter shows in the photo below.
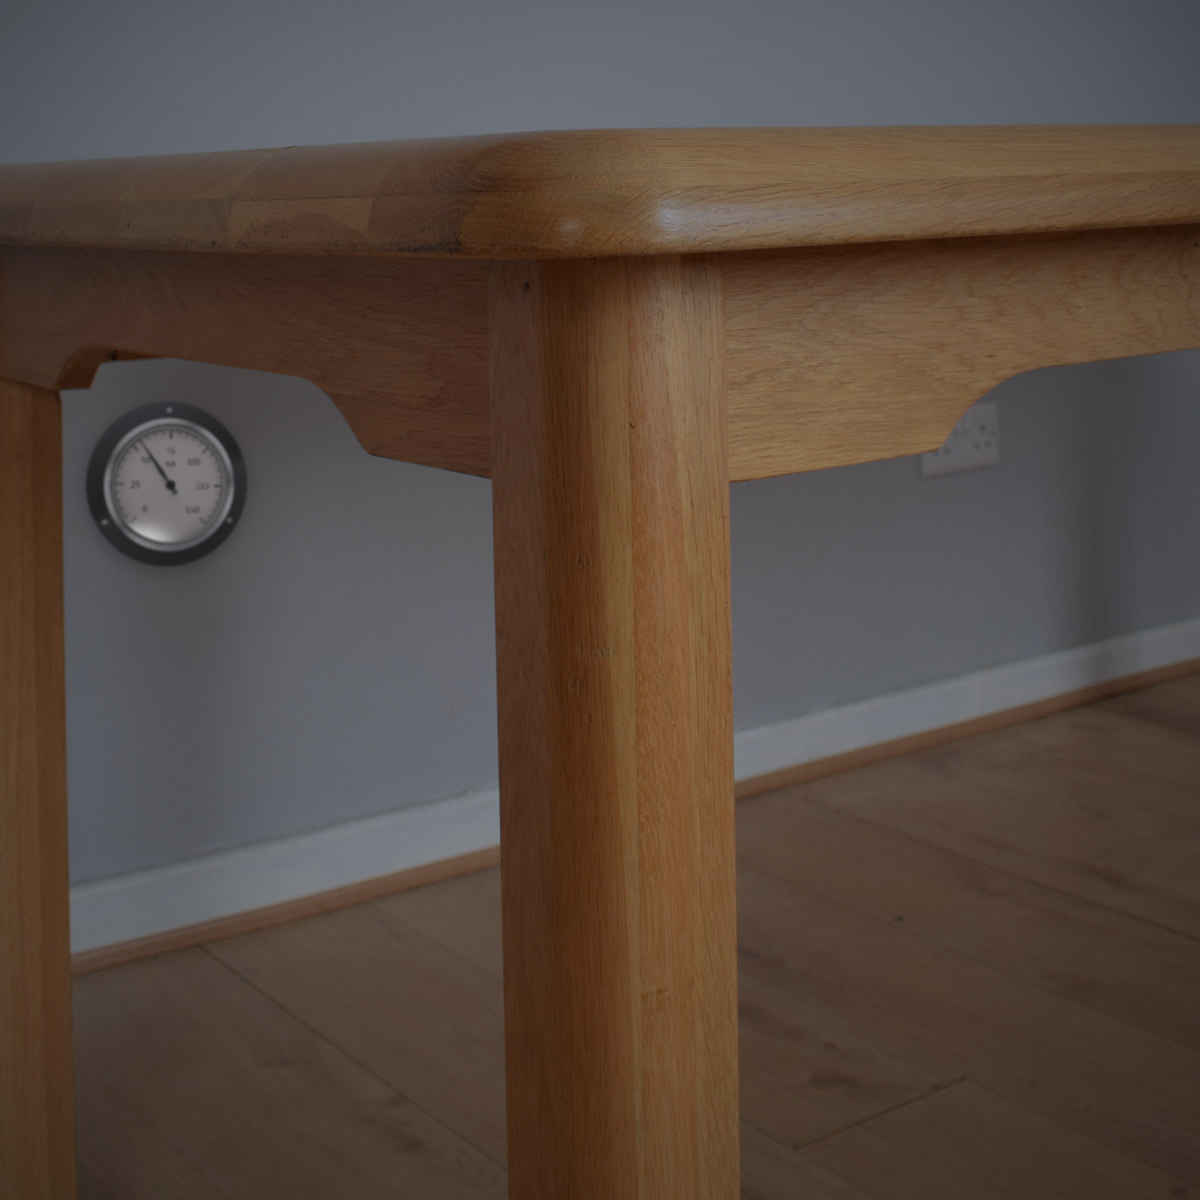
55 mA
